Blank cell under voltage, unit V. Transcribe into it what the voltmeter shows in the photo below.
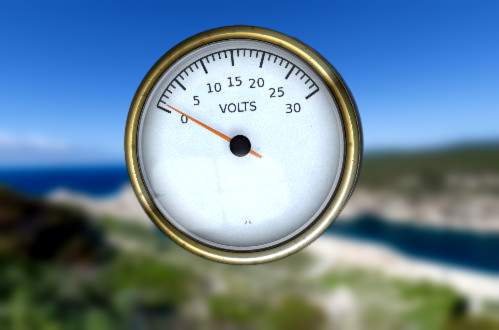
1 V
